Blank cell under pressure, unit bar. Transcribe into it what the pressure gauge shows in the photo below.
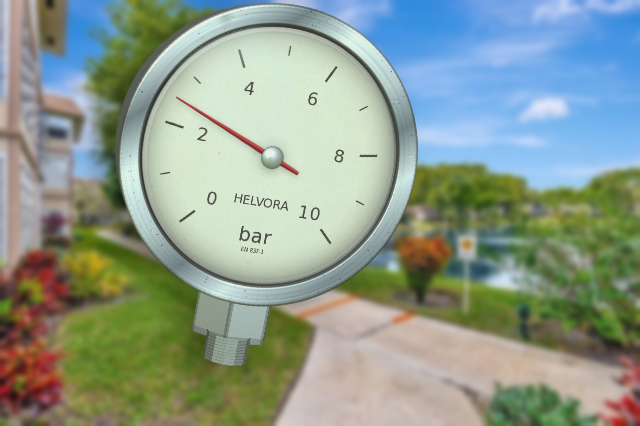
2.5 bar
